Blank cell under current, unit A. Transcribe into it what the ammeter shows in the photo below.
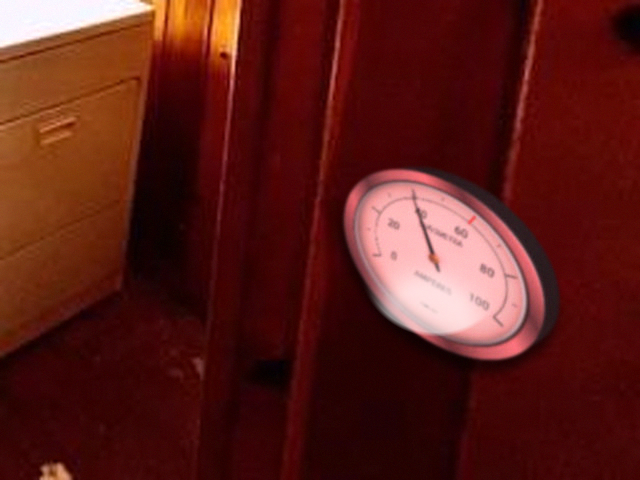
40 A
